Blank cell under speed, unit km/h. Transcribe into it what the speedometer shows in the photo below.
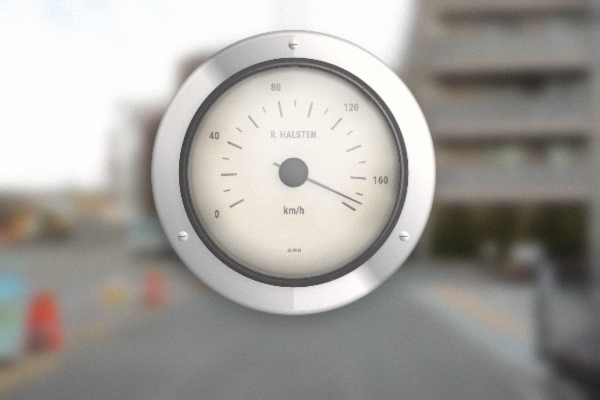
175 km/h
